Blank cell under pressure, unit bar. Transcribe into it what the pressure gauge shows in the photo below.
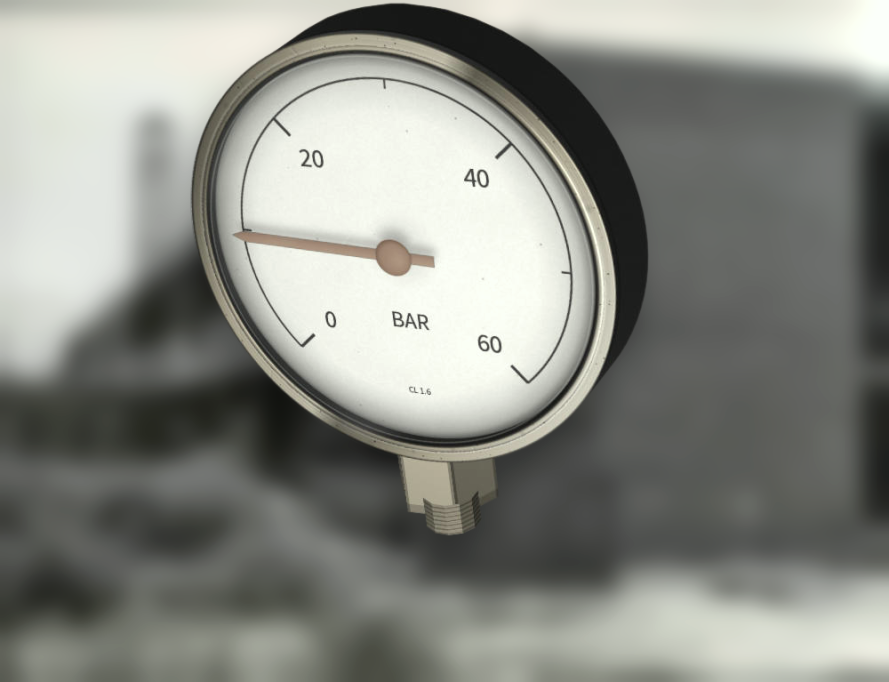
10 bar
